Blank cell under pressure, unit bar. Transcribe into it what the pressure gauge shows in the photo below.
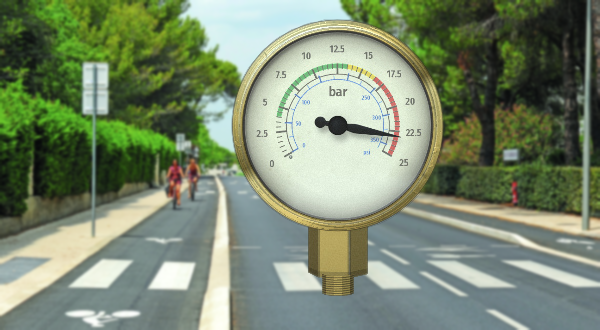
23 bar
